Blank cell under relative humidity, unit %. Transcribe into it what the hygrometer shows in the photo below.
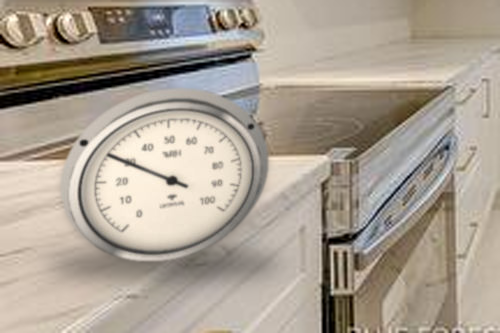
30 %
